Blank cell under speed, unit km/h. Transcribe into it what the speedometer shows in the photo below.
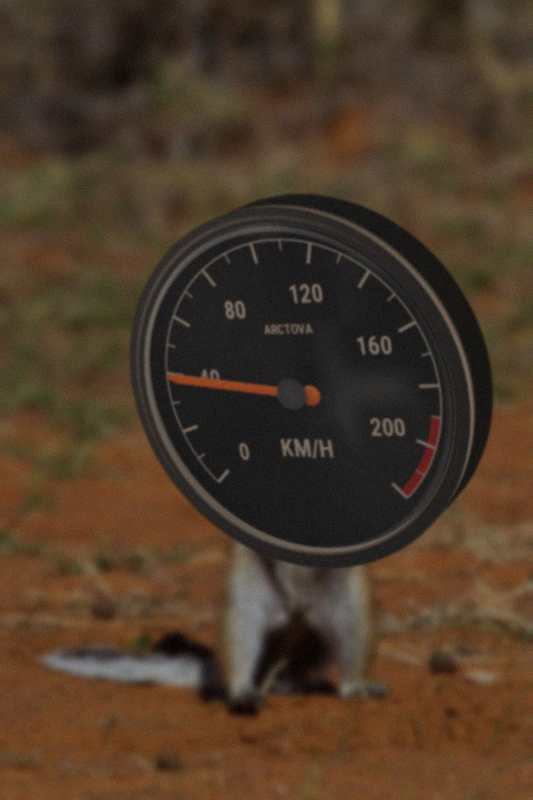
40 km/h
